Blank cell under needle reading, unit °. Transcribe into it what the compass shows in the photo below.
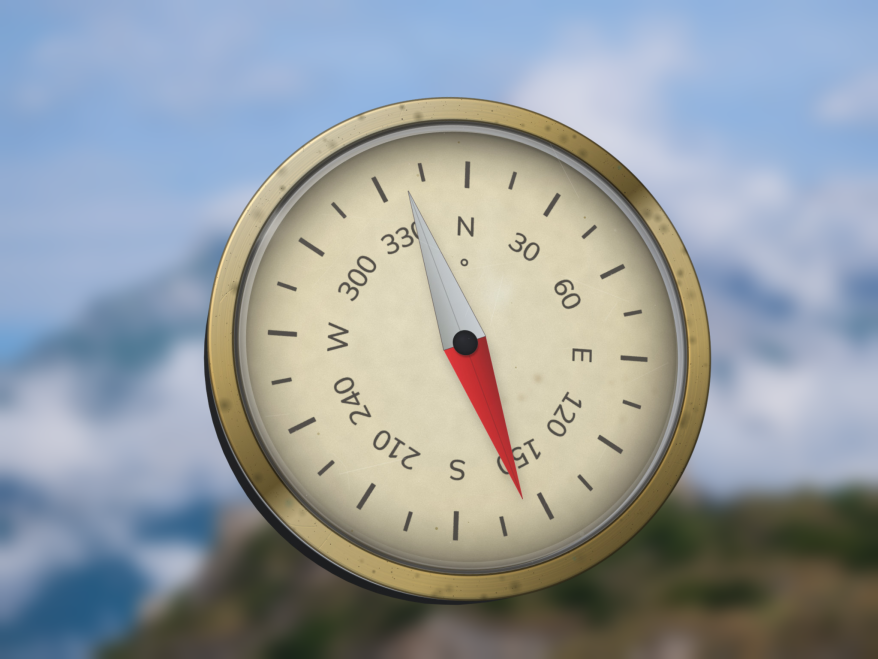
157.5 °
